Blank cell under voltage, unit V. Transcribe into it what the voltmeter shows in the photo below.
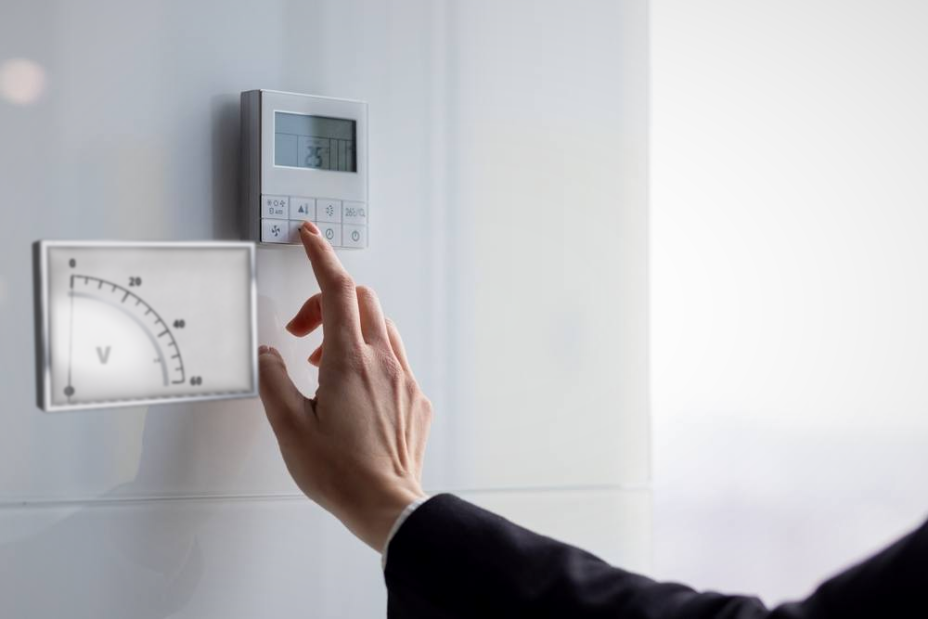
0 V
